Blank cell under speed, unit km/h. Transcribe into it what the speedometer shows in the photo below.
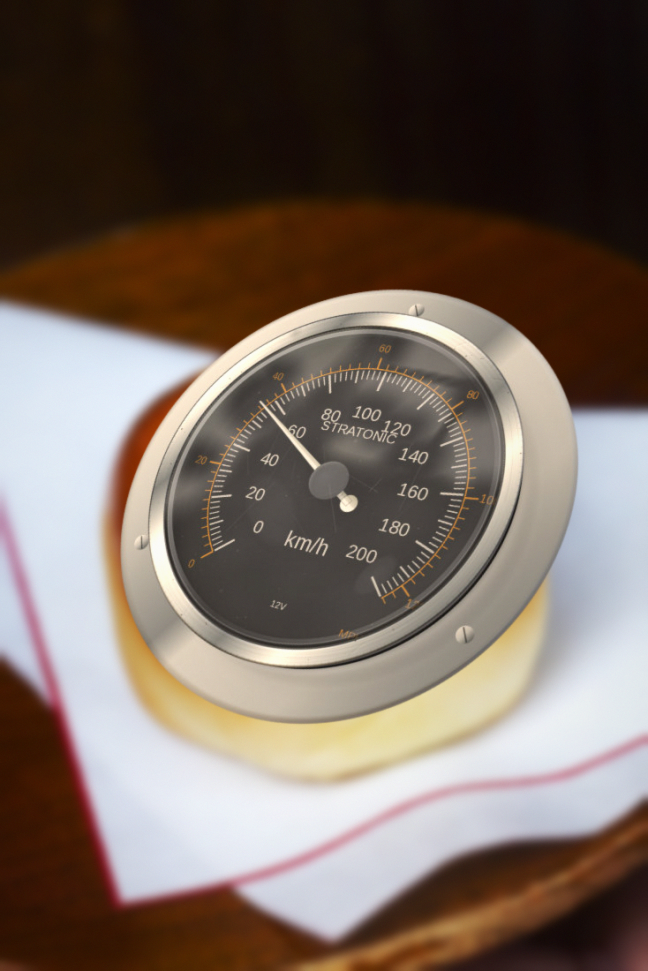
56 km/h
